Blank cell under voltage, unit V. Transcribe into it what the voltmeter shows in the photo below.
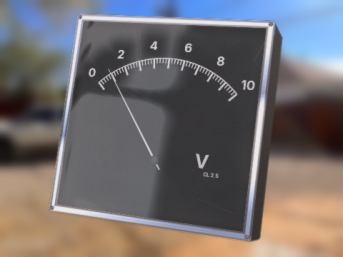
1 V
